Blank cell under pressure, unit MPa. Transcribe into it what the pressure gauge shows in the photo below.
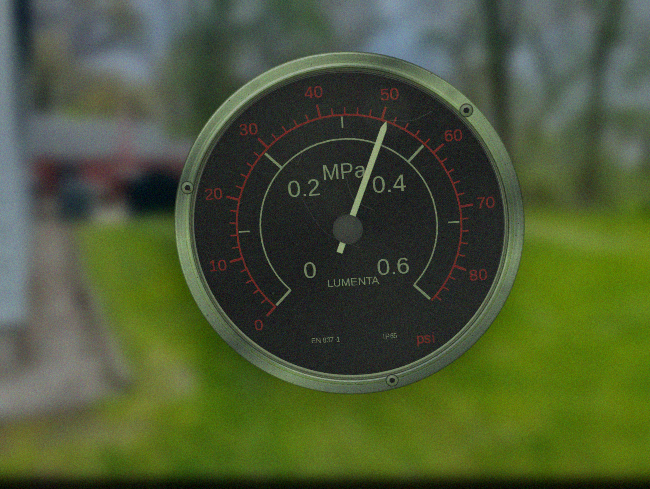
0.35 MPa
